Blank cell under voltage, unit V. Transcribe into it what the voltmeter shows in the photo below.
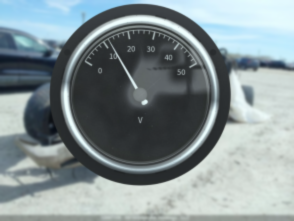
12 V
